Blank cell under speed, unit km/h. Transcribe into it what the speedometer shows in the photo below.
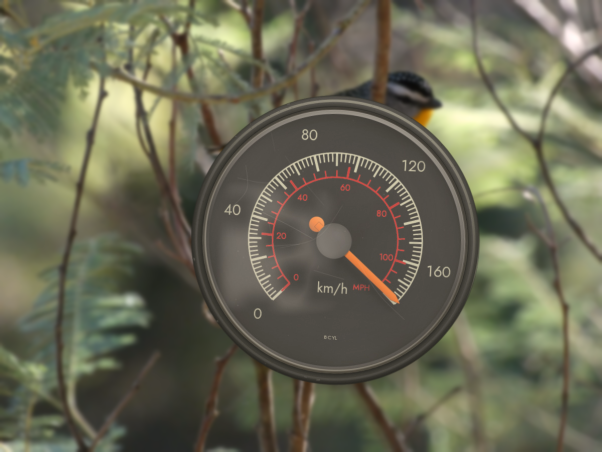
178 km/h
